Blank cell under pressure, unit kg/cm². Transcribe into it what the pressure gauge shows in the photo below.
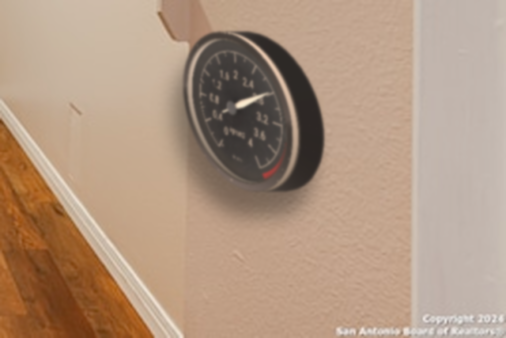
2.8 kg/cm²
